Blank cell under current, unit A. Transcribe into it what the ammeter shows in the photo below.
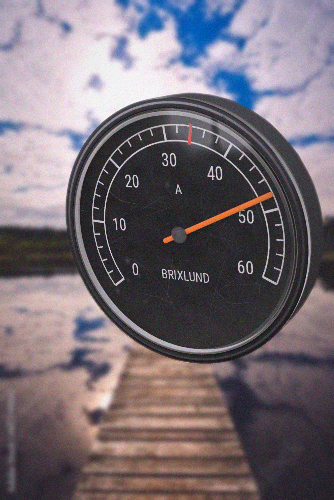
48 A
